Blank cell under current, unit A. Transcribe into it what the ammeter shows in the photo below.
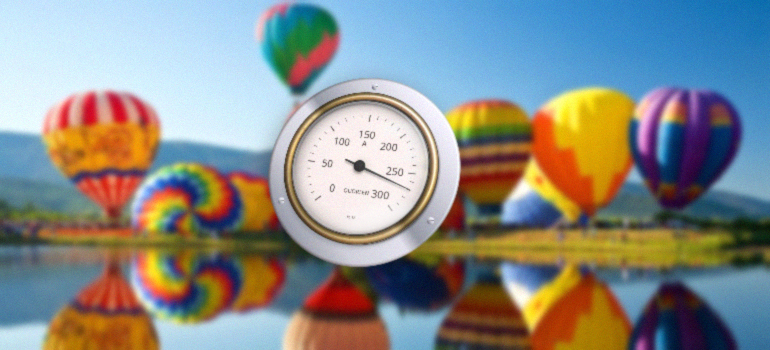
270 A
